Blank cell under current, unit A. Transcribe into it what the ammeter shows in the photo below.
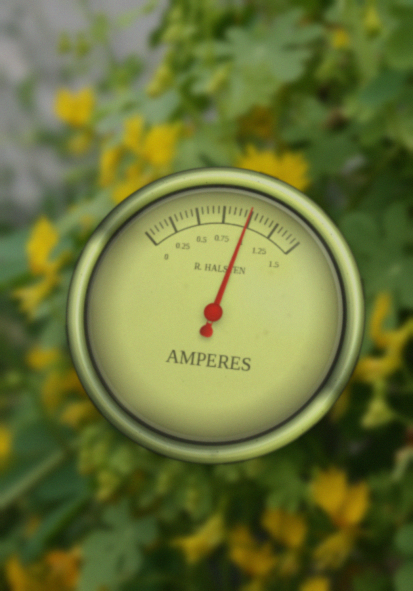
1 A
